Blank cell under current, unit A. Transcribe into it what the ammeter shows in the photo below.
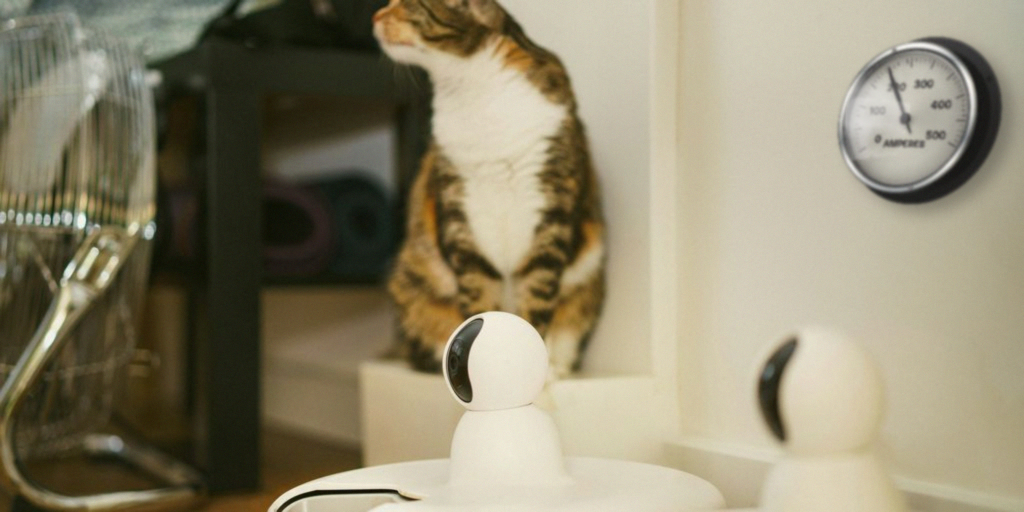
200 A
